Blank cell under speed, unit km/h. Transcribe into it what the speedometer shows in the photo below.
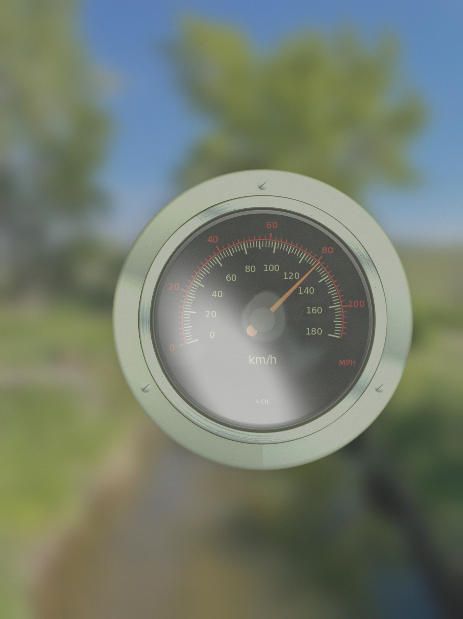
130 km/h
